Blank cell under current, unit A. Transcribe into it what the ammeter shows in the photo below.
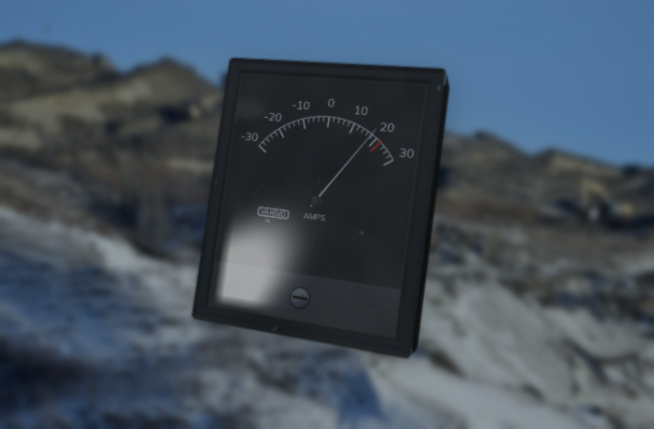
18 A
